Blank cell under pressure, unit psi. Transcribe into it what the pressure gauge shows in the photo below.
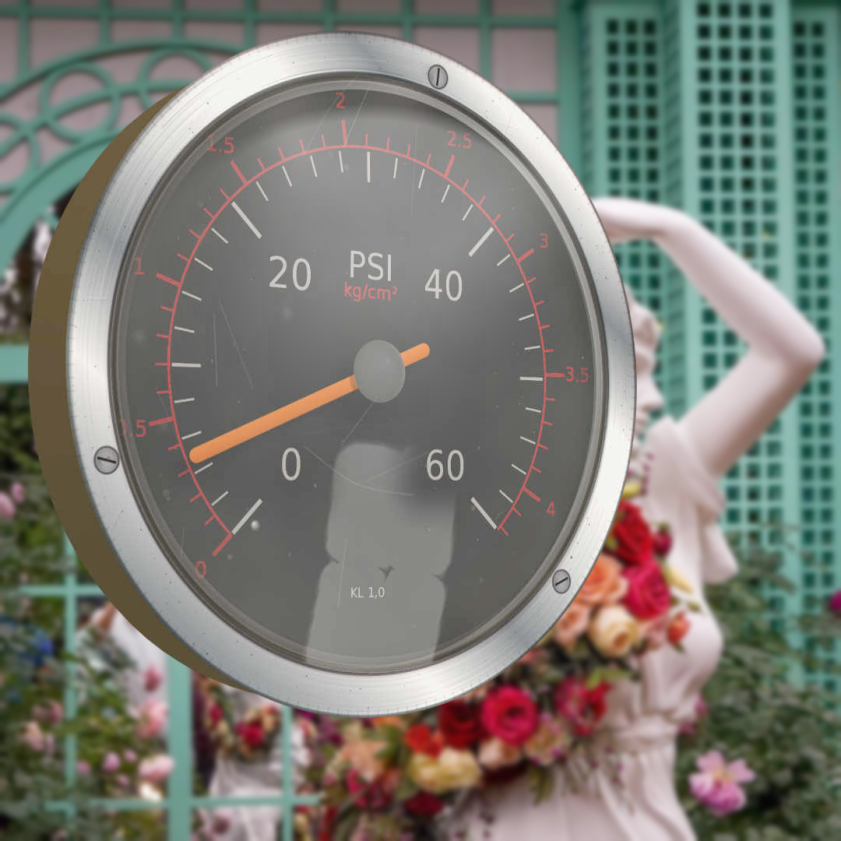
5 psi
